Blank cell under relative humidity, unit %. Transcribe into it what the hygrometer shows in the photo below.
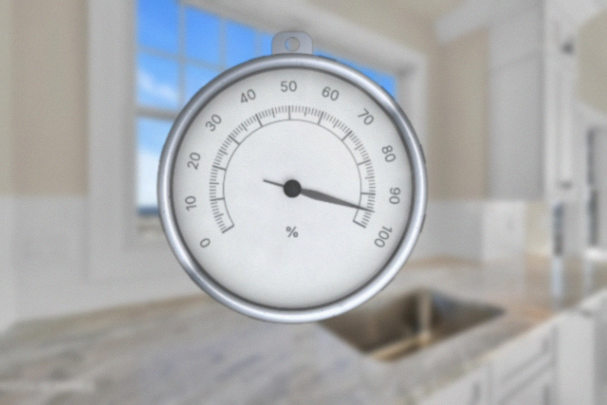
95 %
